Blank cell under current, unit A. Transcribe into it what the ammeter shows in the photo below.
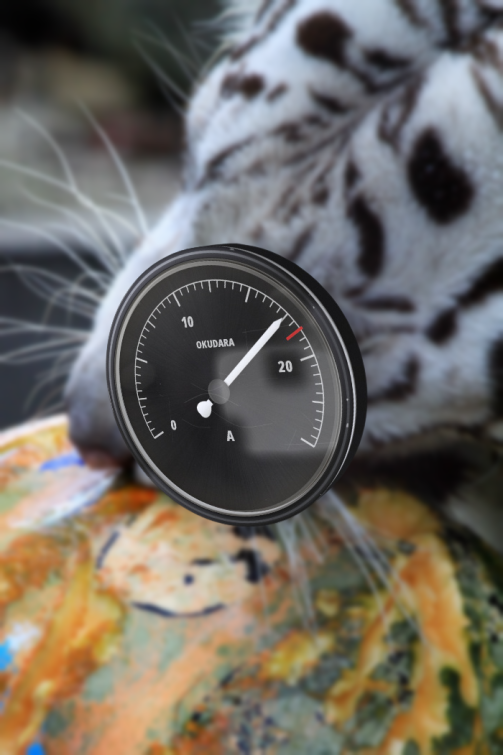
17.5 A
